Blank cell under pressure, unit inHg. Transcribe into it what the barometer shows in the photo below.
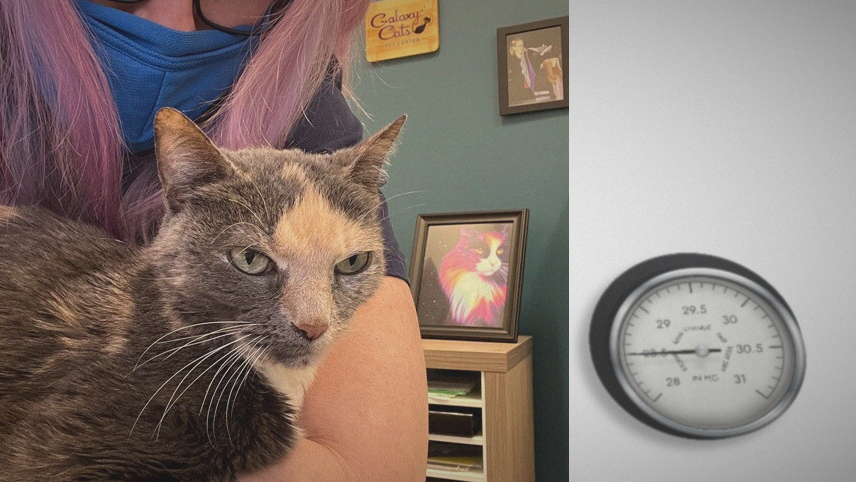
28.5 inHg
